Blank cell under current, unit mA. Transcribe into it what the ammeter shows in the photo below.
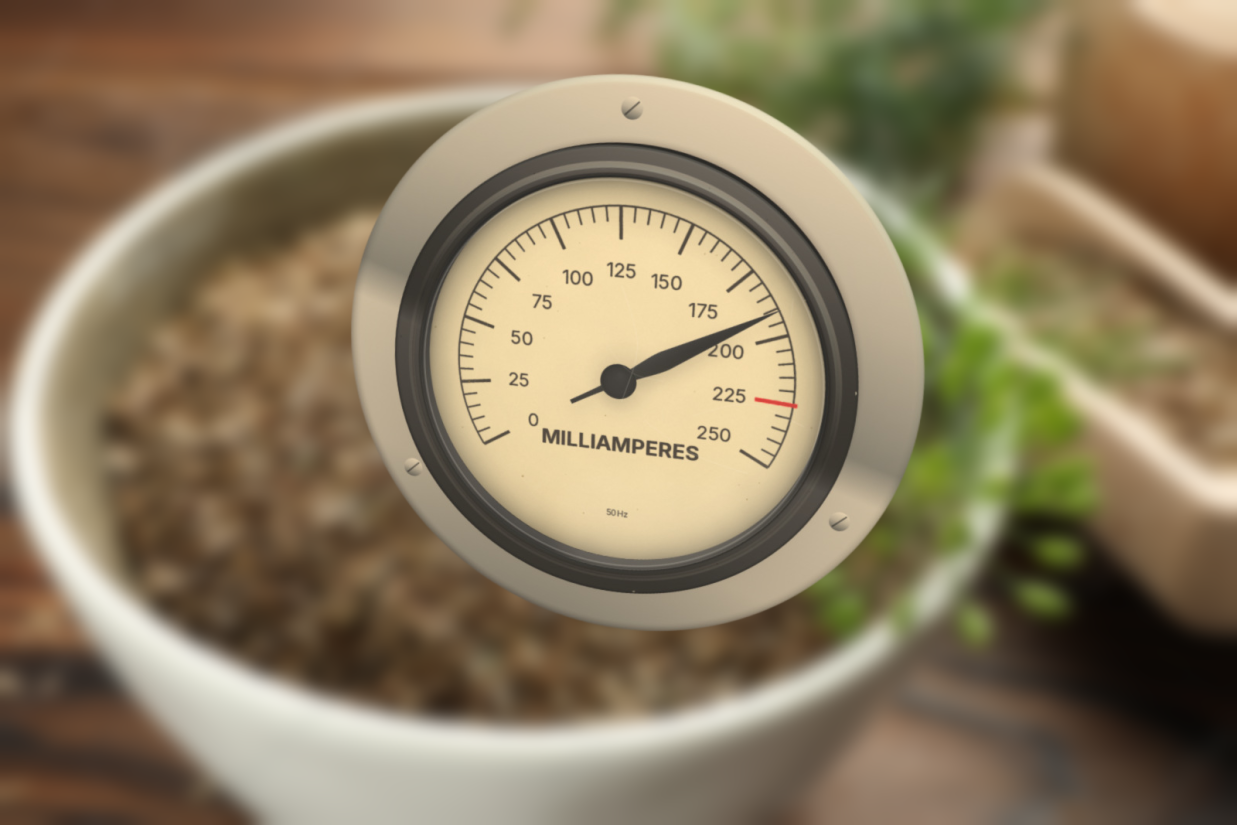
190 mA
